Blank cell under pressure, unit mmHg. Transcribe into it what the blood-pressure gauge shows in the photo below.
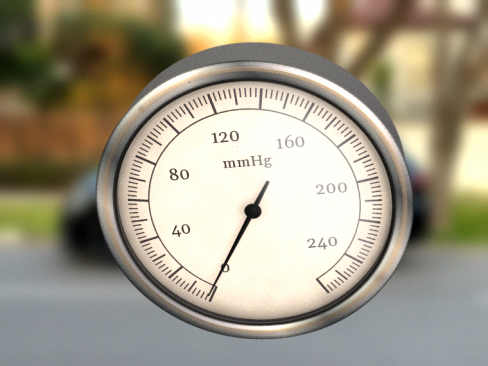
2 mmHg
